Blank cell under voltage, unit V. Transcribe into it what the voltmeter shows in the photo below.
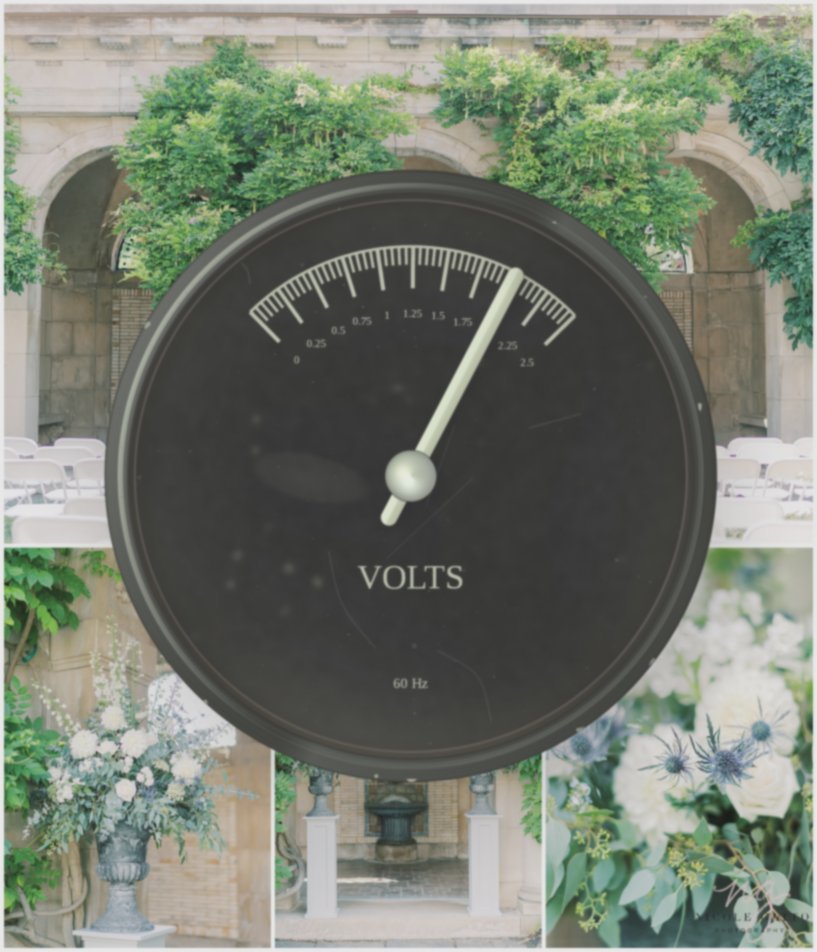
2 V
